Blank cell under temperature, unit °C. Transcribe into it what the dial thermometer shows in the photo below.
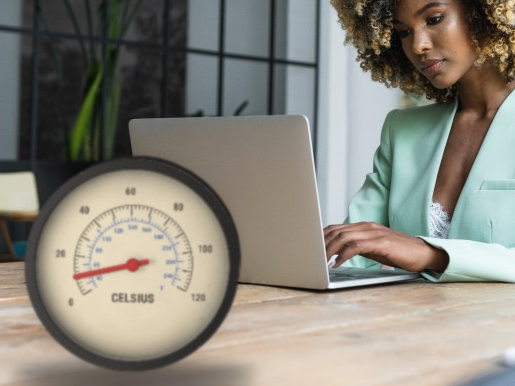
10 °C
